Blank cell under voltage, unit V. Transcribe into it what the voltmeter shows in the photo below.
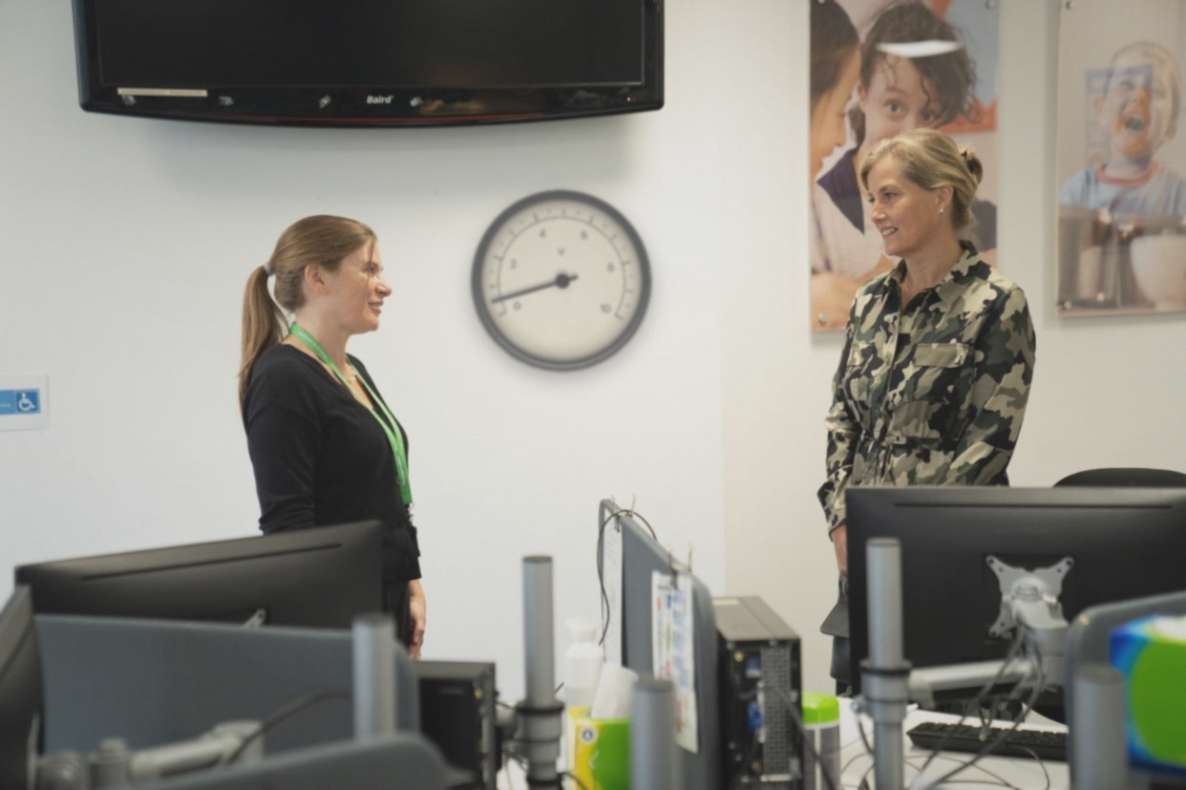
0.5 V
